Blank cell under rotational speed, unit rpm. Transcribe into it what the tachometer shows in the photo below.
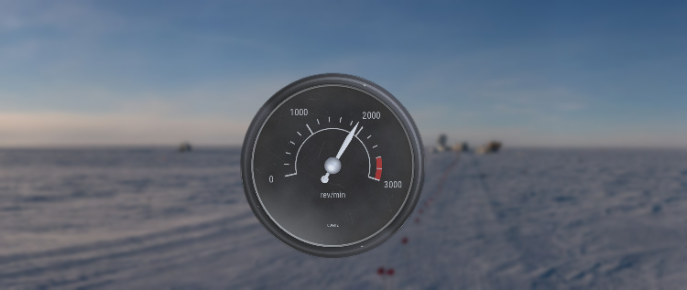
1900 rpm
